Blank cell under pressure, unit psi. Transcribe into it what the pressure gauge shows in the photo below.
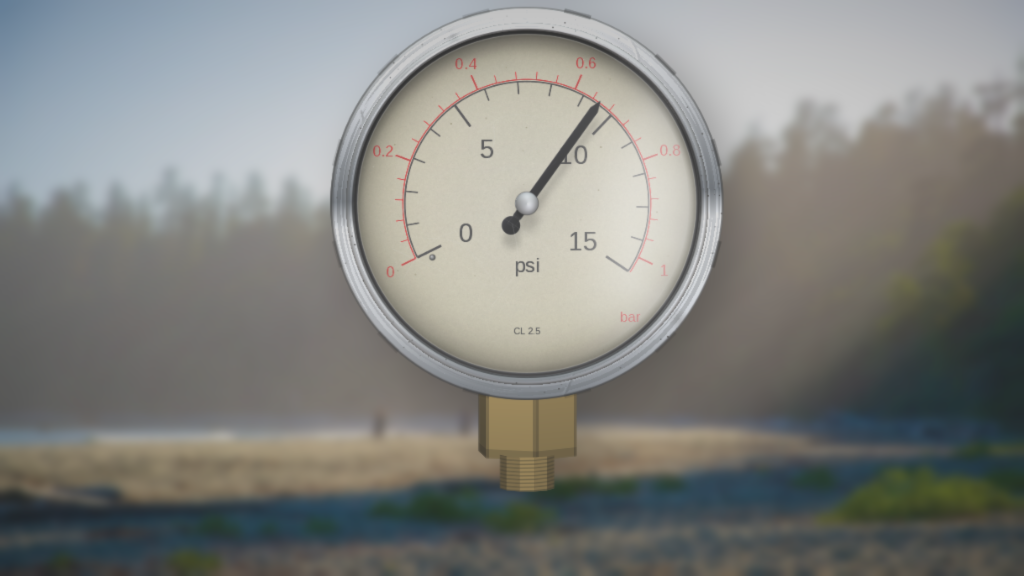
9.5 psi
